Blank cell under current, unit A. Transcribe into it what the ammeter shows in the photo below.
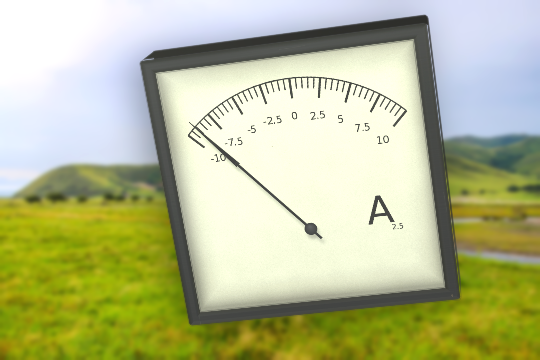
-9 A
